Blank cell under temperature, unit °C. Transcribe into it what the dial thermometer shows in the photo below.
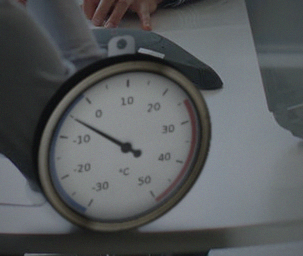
-5 °C
